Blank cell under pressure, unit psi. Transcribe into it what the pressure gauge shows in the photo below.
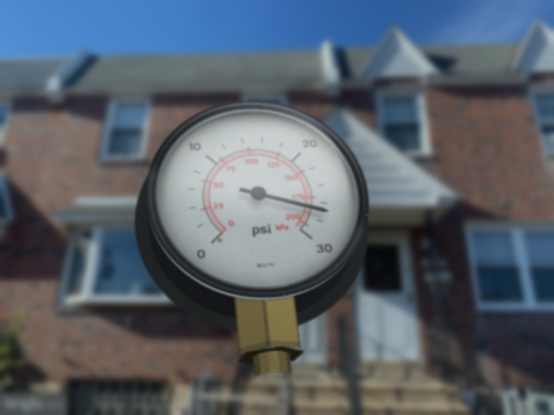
27 psi
